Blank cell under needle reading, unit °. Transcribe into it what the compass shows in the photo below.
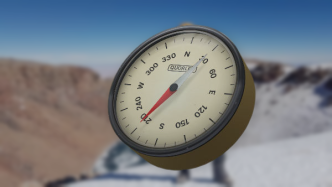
210 °
